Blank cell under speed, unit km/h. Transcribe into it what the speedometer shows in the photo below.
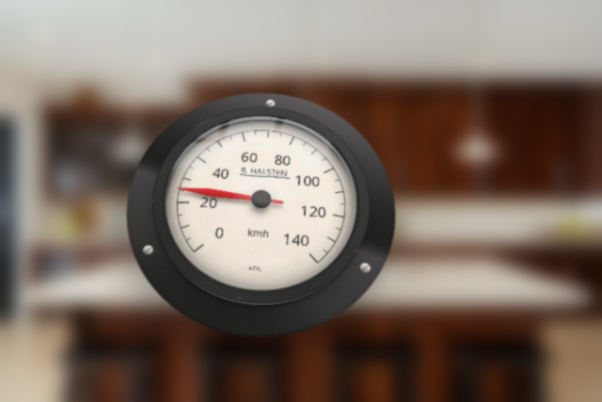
25 km/h
